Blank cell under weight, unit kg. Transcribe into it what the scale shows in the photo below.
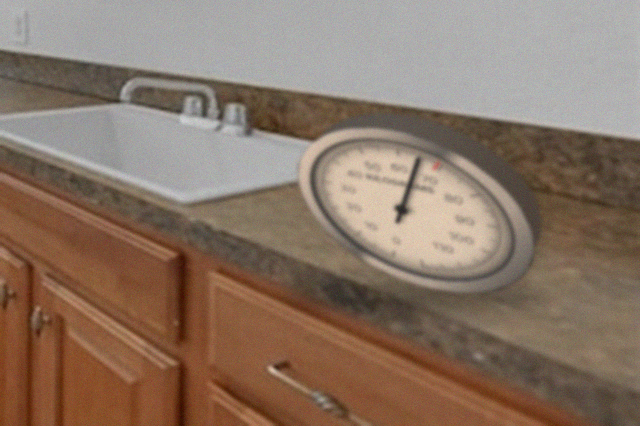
65 kg
